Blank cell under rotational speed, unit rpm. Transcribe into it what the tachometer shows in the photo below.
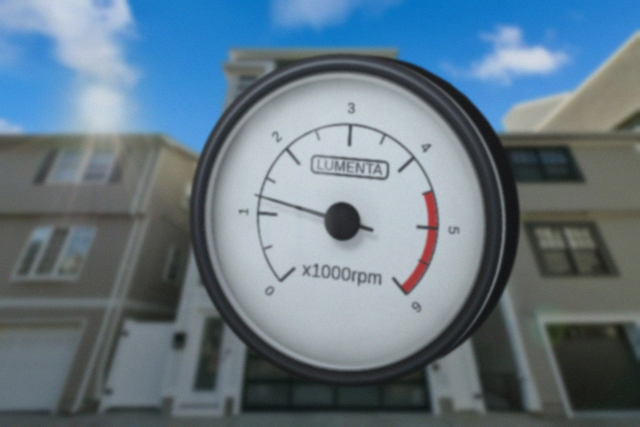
1250 rpm
